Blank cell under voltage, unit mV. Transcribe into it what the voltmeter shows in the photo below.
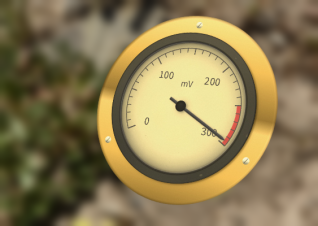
295 mV
